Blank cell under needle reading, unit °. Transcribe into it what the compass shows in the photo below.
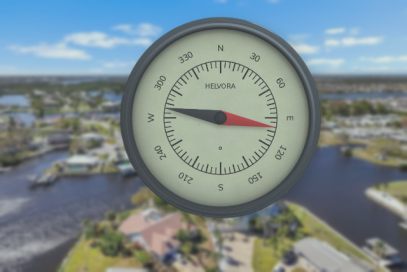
100 °
